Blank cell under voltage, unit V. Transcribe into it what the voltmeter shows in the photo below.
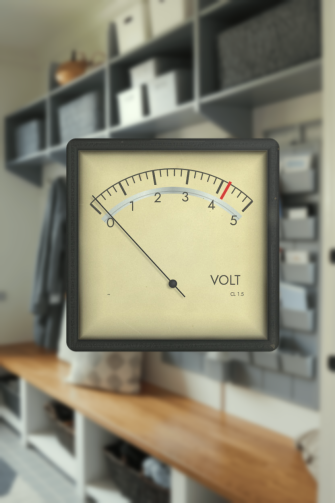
0.2 V
